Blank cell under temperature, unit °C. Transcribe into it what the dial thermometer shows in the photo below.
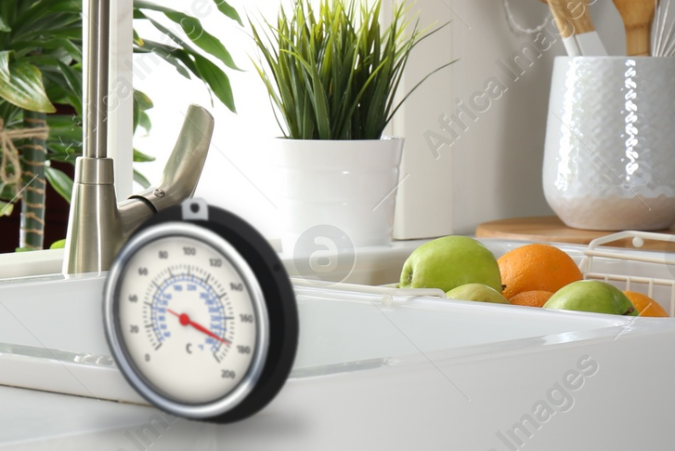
180 °C
